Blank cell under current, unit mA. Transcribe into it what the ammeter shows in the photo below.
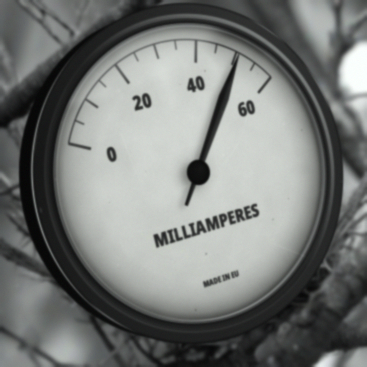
50 mA
